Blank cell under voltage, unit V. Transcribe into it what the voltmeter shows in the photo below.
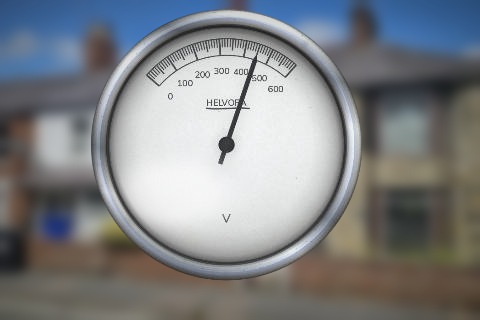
450 V
